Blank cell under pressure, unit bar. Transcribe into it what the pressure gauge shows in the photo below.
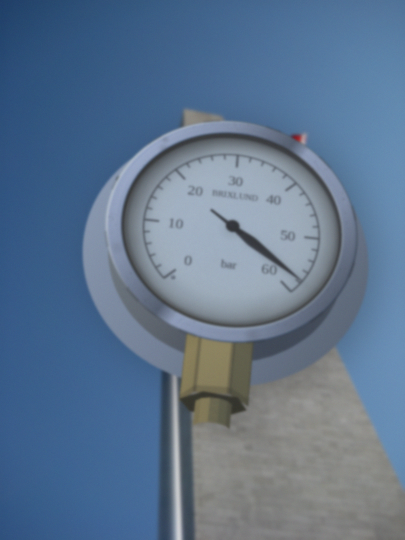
58 bar
